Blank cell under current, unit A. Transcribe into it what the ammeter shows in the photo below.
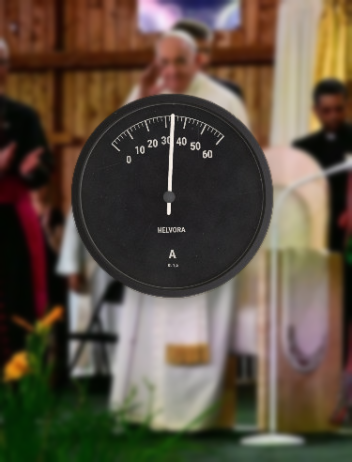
34 A
